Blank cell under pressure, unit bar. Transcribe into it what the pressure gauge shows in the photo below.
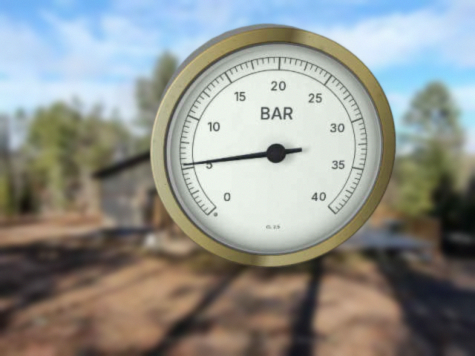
5.5 bar
